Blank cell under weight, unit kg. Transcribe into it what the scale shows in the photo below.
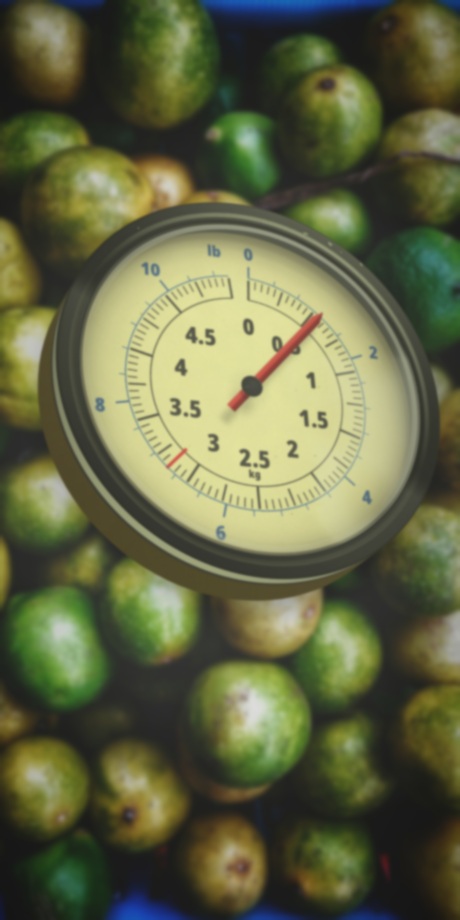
0.55 kg
